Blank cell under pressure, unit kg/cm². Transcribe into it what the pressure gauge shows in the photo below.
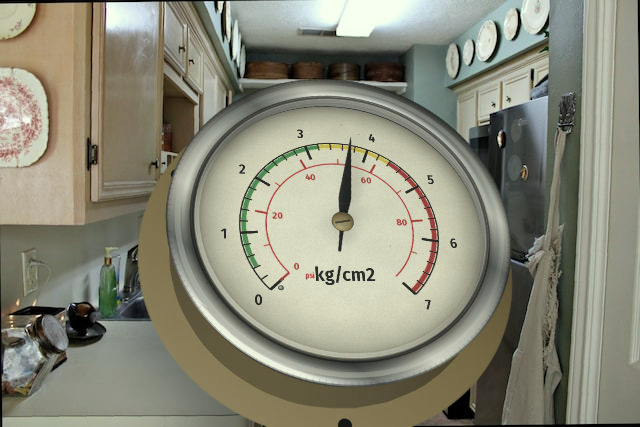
3.7 kg/cm²
